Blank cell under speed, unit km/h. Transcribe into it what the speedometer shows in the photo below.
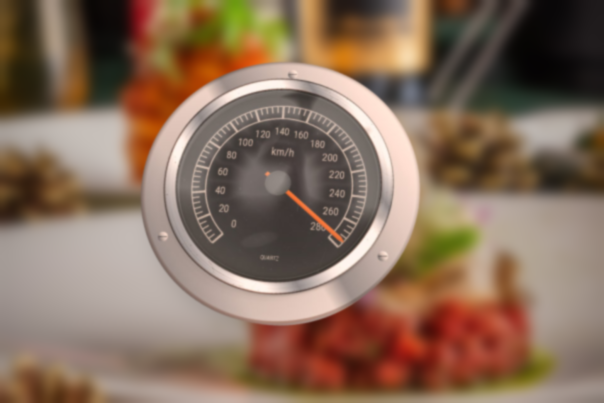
276 km/h
